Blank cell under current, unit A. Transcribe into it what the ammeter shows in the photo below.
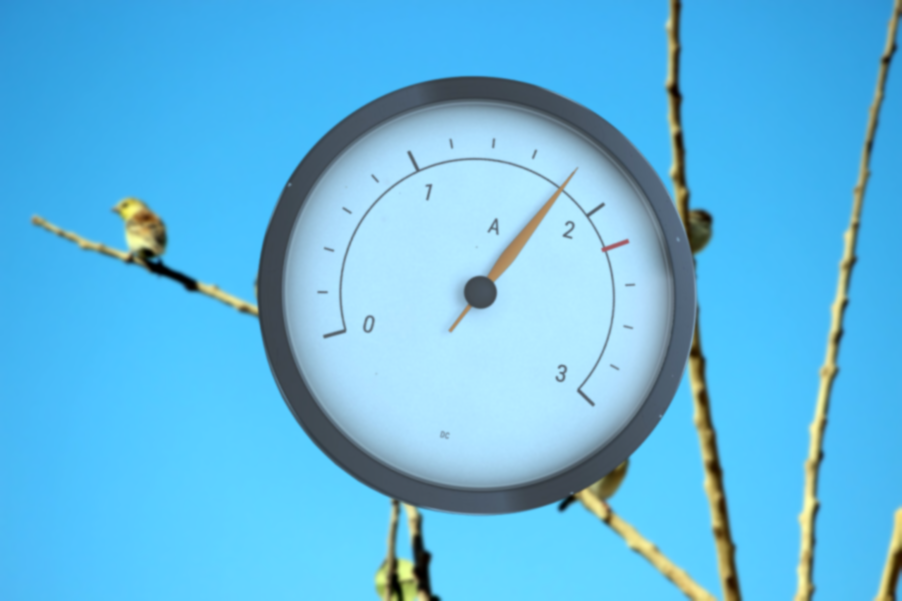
1.8 A
